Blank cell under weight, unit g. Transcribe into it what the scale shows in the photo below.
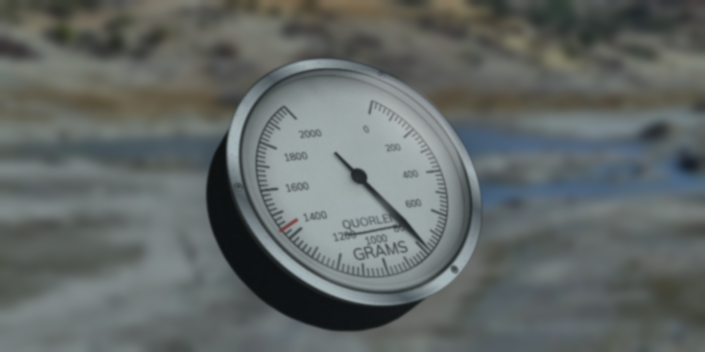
800 g
